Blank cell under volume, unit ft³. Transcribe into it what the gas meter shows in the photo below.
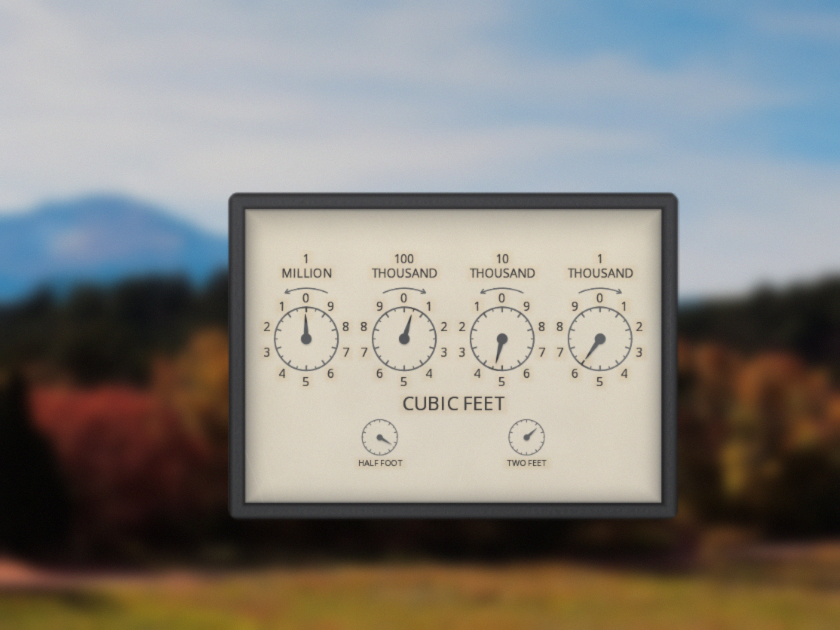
4600 ft³
